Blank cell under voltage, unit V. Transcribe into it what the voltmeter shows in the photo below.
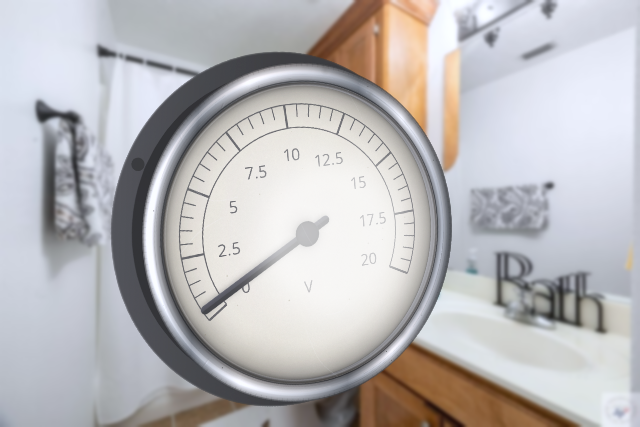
0.5 V
